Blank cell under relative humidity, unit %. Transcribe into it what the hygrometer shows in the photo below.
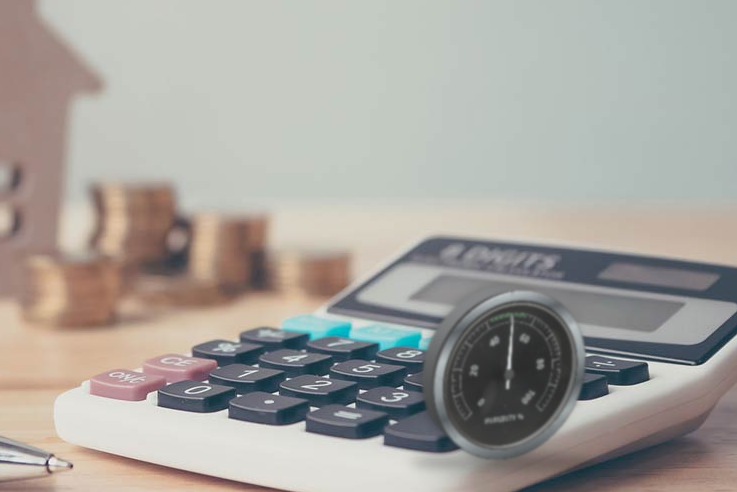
50 %
